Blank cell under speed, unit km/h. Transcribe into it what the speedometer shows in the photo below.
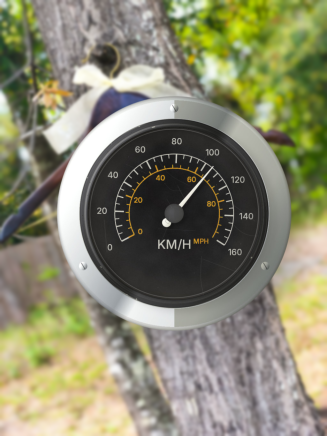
105 km/h
